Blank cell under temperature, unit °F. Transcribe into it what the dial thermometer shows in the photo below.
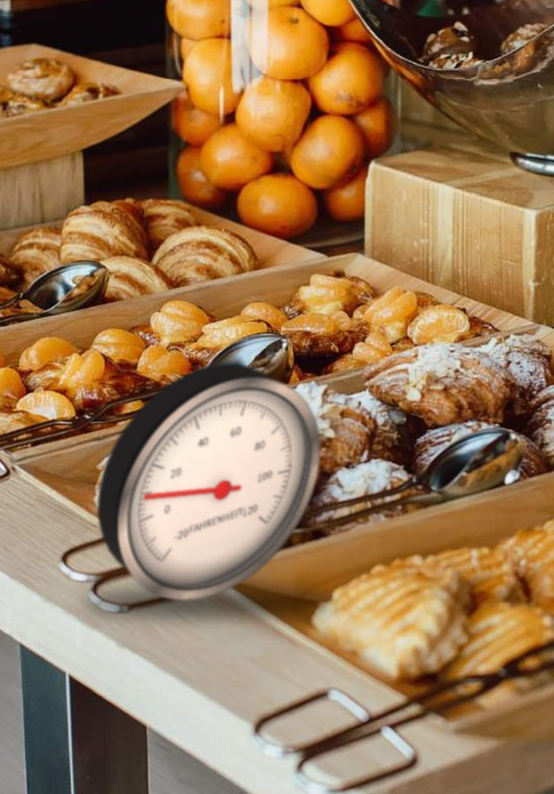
10 °F
